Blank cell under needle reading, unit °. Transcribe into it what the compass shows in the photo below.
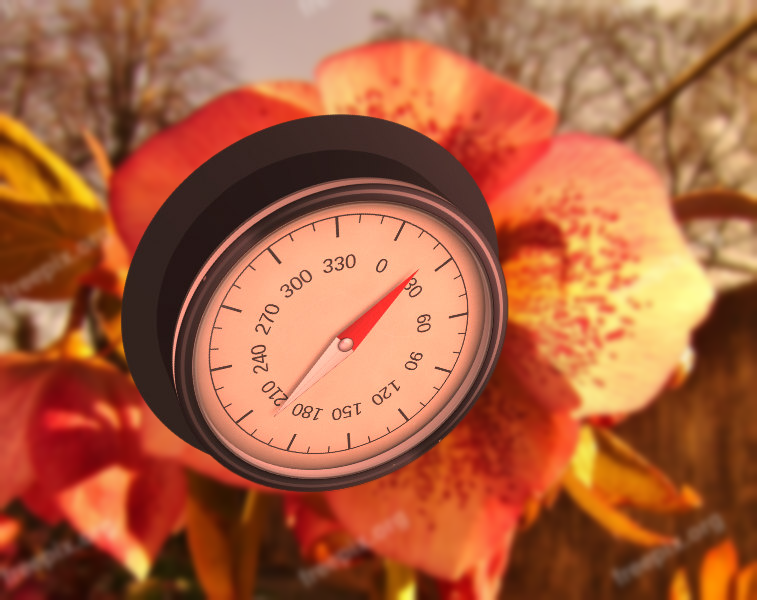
20 °
